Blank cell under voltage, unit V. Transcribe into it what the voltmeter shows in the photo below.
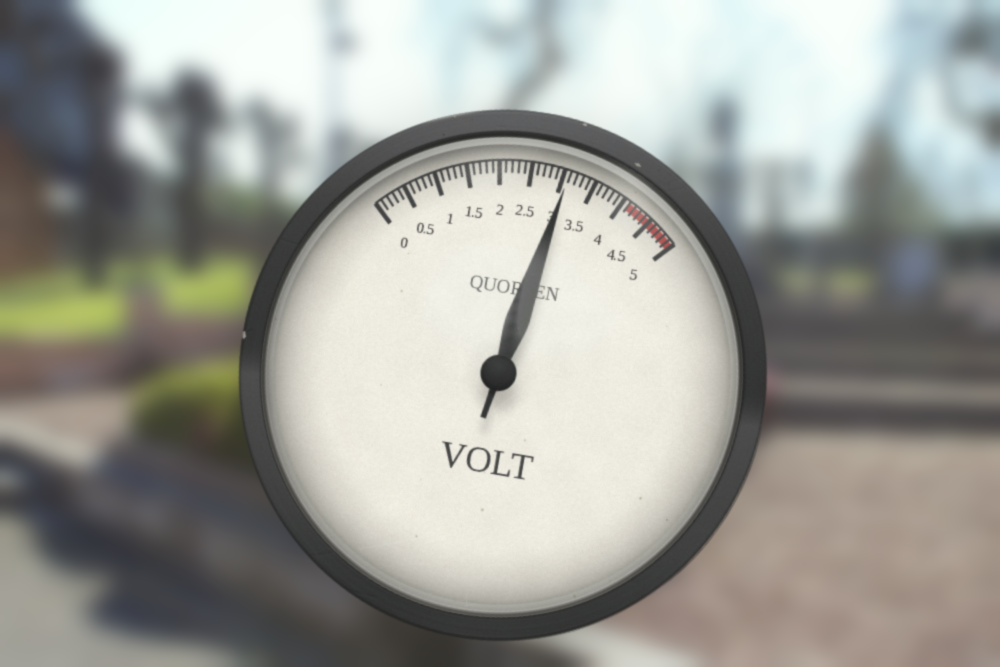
3.1 V
